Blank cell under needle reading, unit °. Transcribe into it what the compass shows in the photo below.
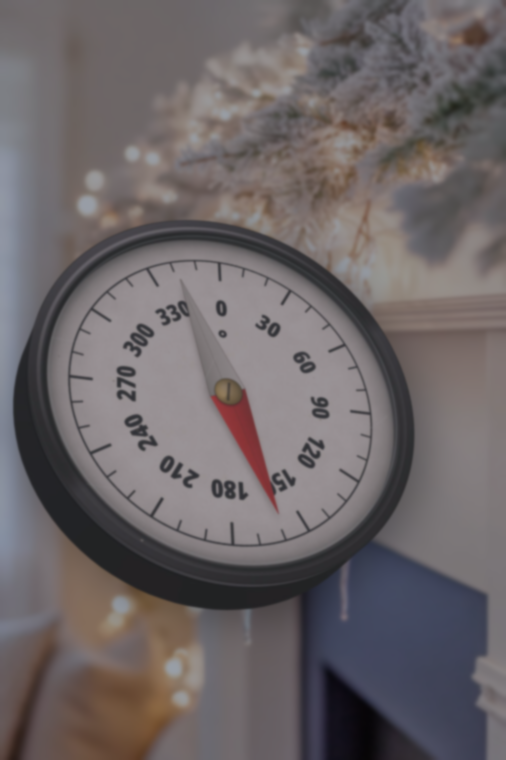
160 °
